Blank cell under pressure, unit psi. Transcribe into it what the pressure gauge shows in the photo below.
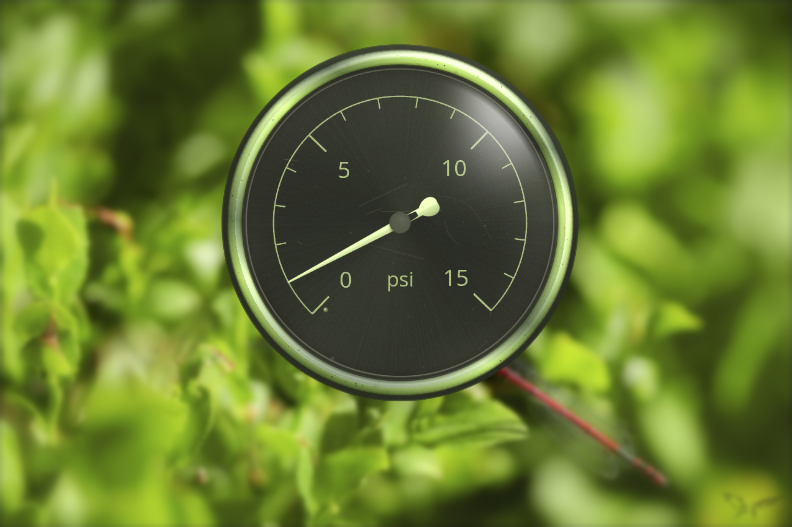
1 psi
